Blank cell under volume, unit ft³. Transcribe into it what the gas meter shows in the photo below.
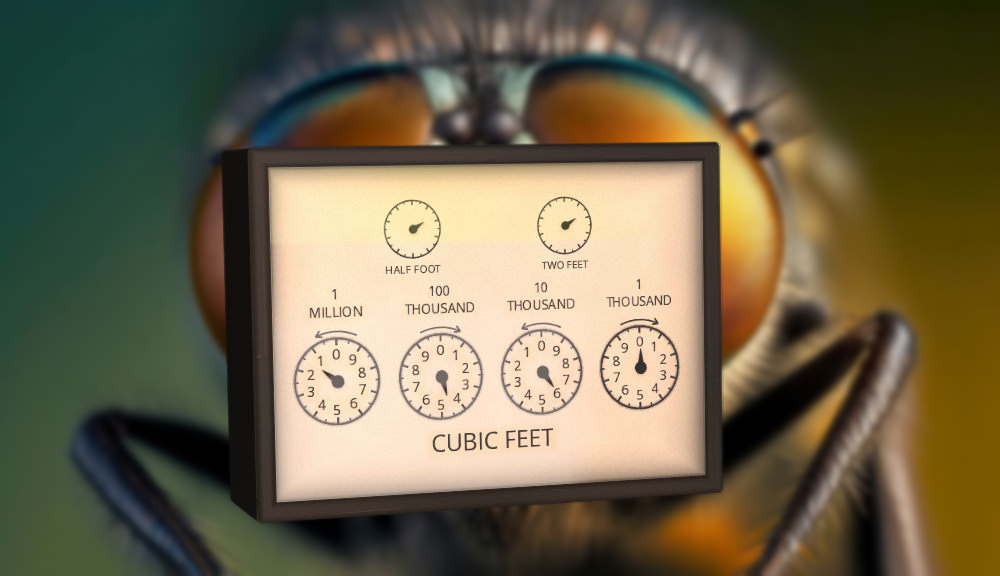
146000 ft³
